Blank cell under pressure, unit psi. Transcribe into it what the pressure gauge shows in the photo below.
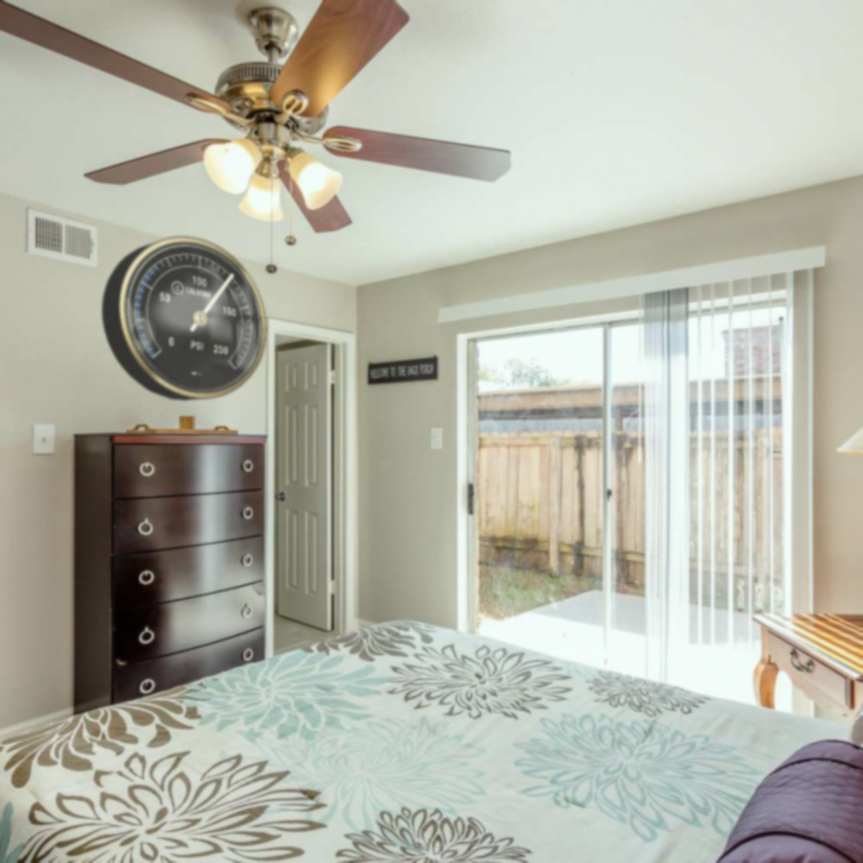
125 psi
